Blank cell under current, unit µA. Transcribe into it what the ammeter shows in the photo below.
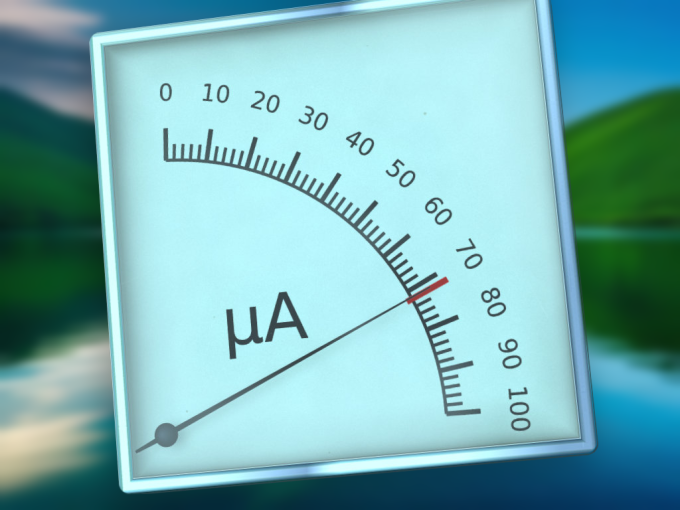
72 µA
